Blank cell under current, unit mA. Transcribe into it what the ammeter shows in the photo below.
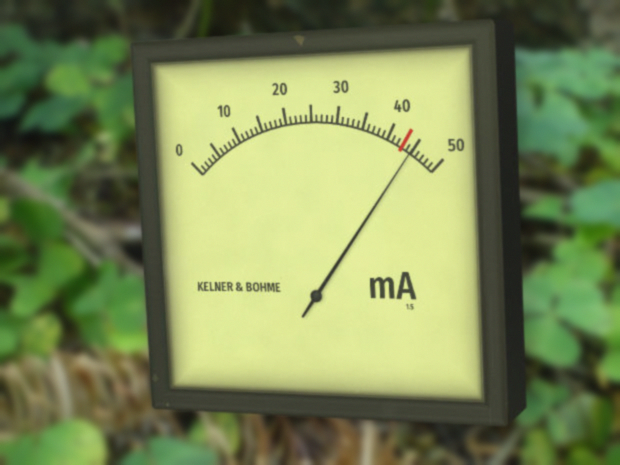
45 mA
